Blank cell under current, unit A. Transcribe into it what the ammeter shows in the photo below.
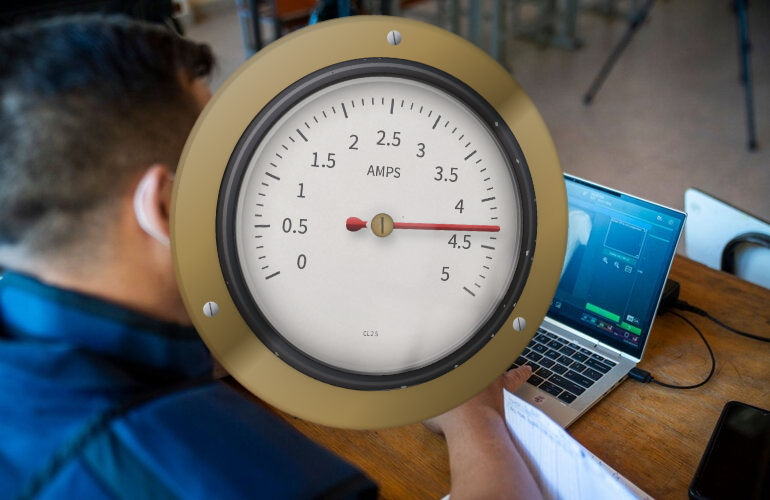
4.3 A
